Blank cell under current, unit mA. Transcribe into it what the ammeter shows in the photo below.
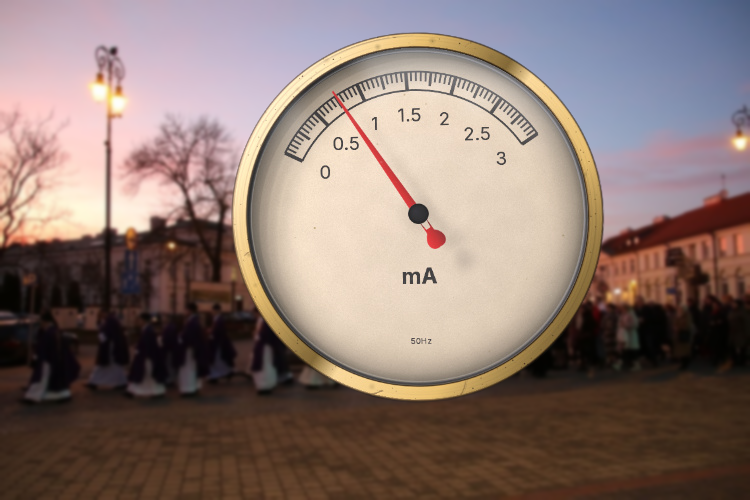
0.75 mA
